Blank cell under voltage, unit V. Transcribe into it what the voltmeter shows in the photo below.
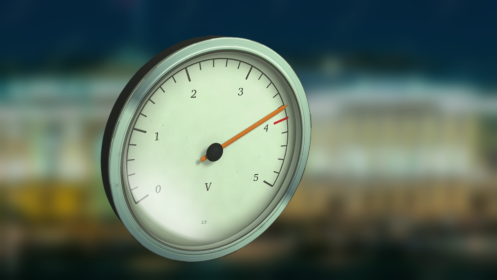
3.8 V
